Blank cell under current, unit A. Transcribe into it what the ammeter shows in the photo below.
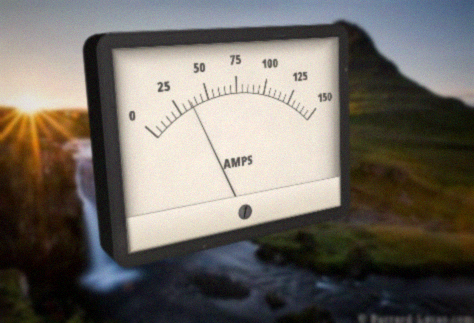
35 A
